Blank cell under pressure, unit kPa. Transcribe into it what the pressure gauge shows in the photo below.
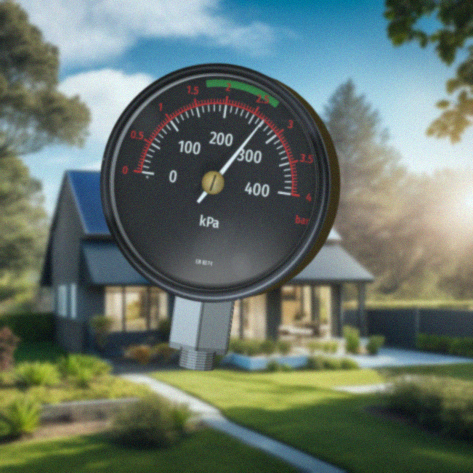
270 kPa
